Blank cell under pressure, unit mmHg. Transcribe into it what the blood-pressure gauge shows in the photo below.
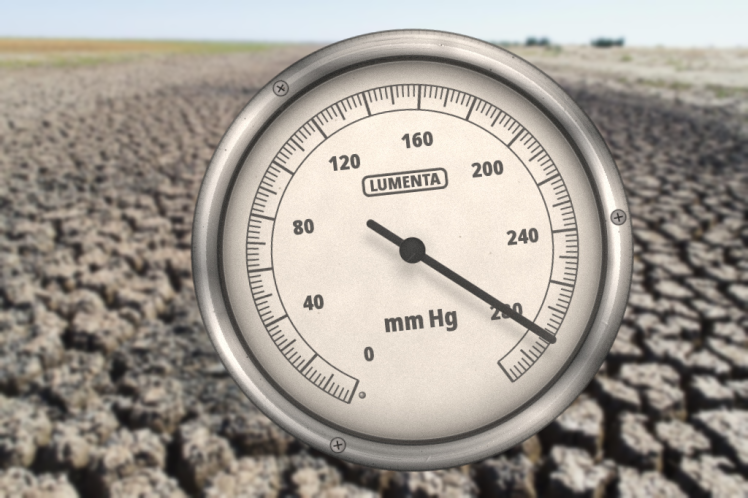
280 mmHg
